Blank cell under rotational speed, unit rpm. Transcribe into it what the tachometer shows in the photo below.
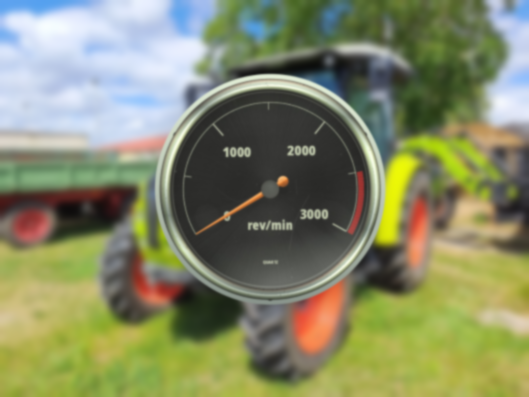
0 rpm
